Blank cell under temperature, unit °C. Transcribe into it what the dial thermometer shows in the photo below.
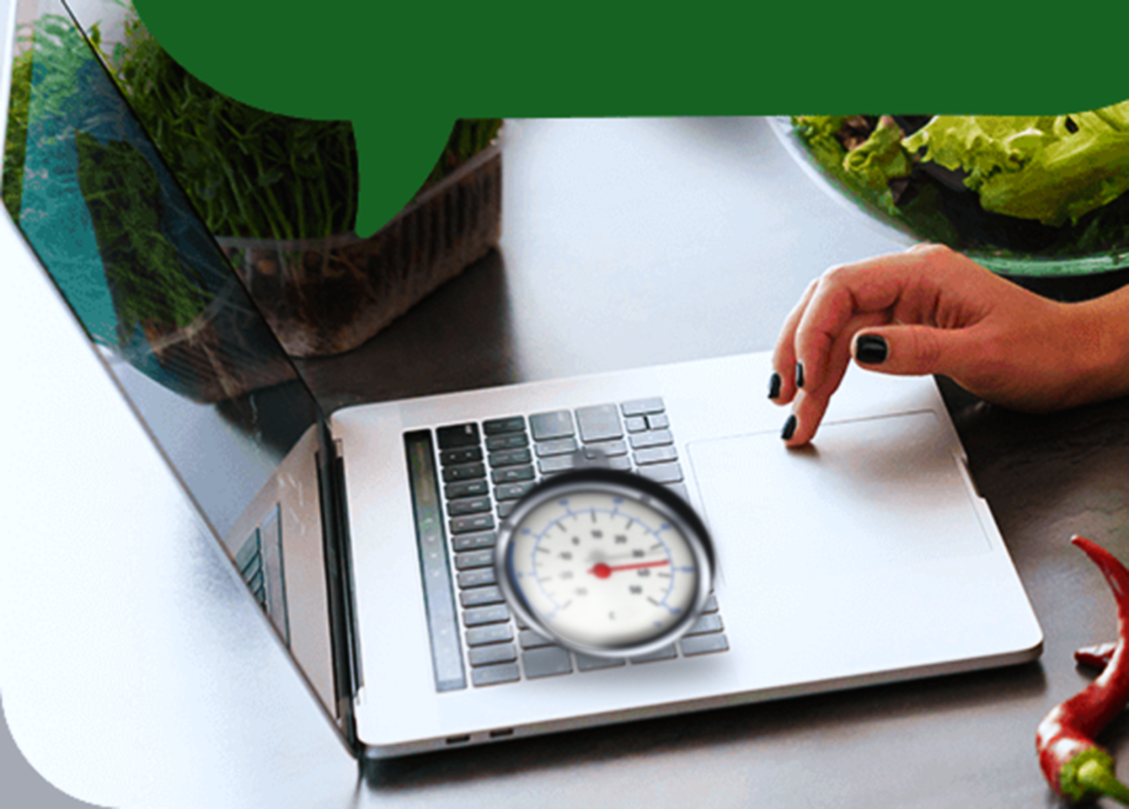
35 °C
